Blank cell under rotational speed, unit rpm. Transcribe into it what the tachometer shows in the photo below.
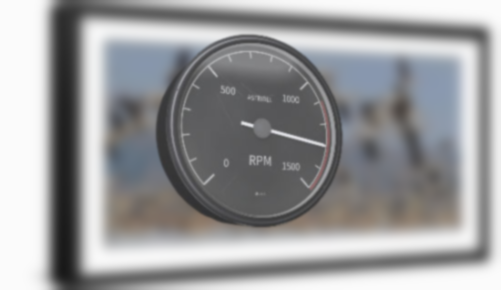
1300 rpm
